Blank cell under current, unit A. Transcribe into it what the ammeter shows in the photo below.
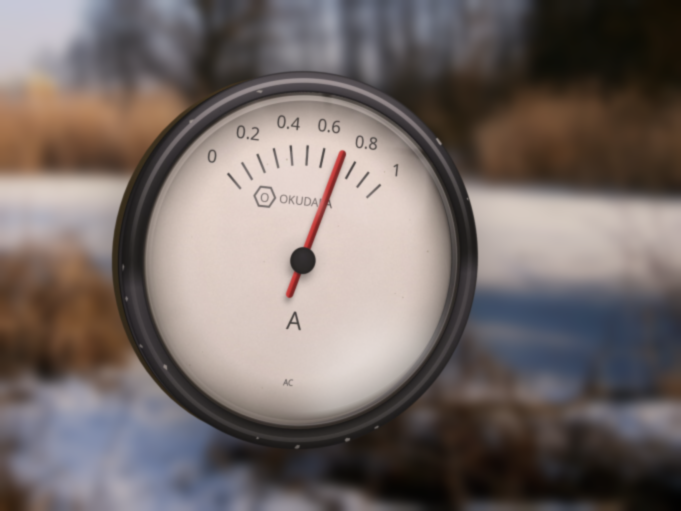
0.7 A
